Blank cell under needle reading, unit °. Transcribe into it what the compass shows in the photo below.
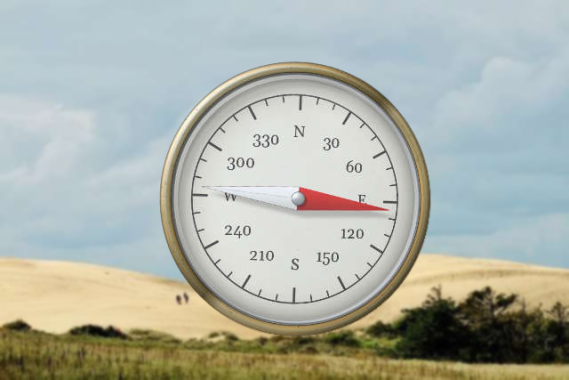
95 °
